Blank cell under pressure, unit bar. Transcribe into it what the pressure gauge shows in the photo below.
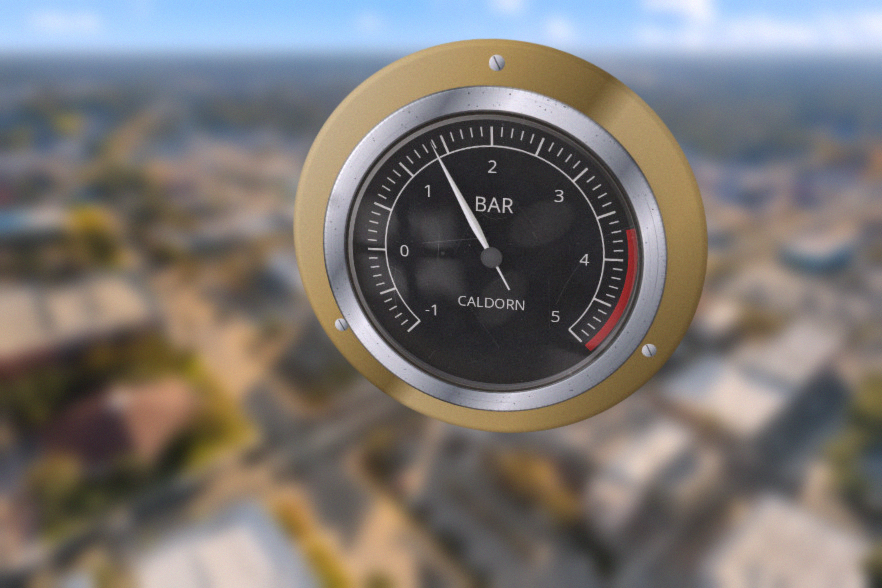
1.4 bar
